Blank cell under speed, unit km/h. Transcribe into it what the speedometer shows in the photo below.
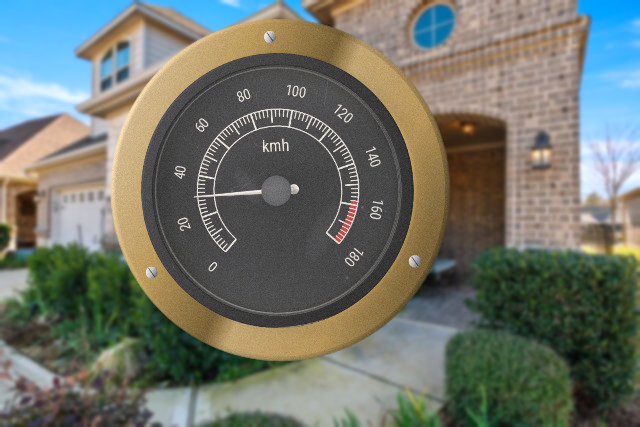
30 km/h
